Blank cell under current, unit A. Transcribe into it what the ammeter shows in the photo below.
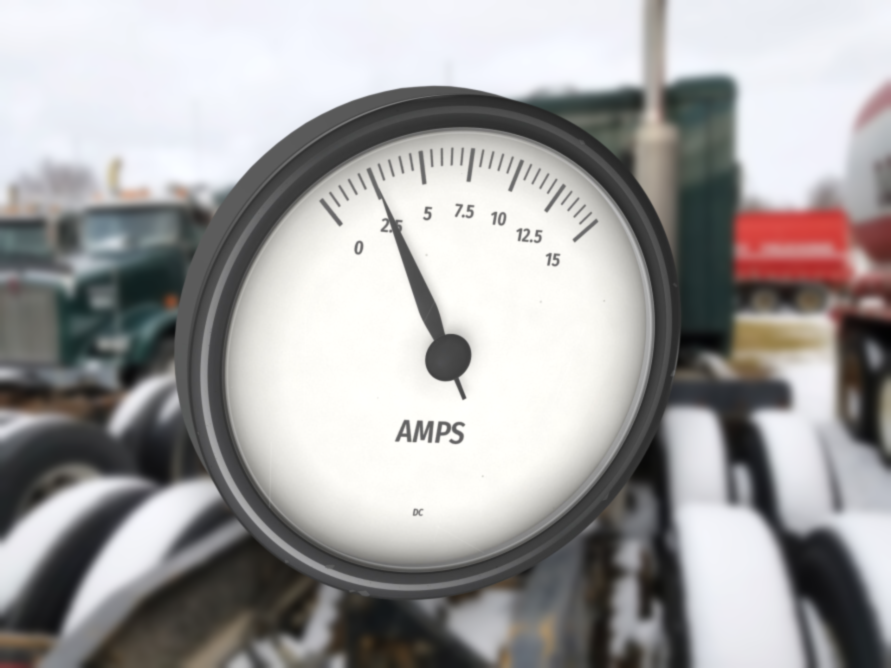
2.5 A
